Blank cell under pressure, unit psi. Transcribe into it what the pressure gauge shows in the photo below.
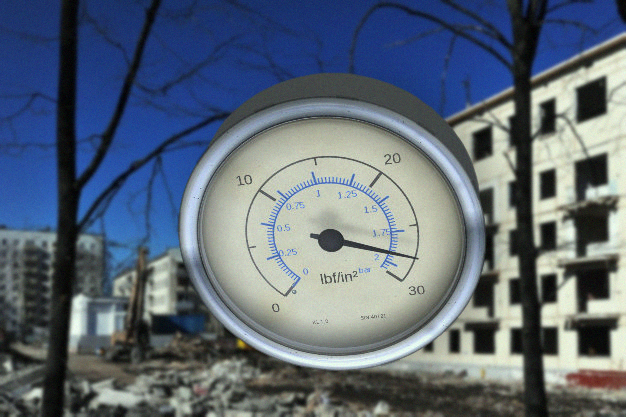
27.5 psi
